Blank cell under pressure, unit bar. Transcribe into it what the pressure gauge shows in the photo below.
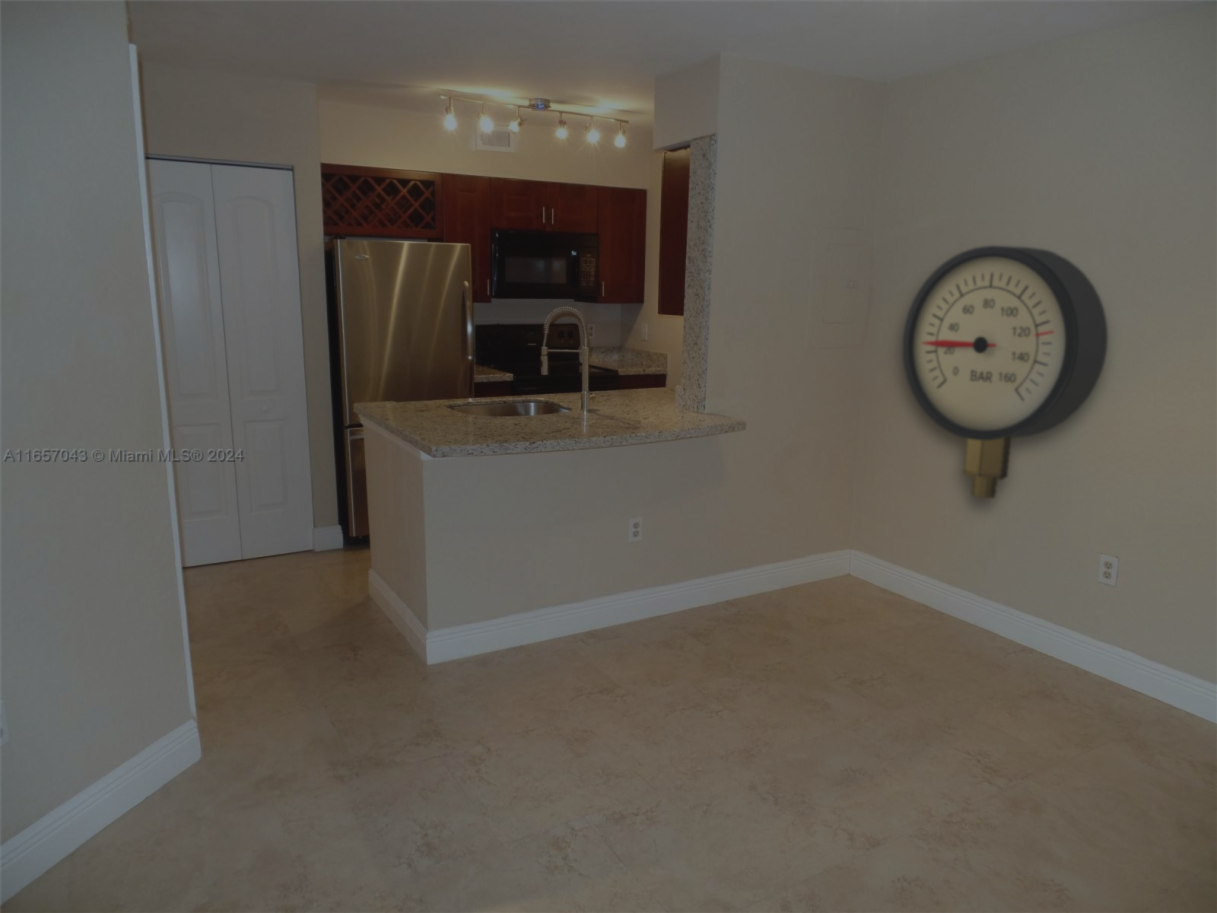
25 bar
